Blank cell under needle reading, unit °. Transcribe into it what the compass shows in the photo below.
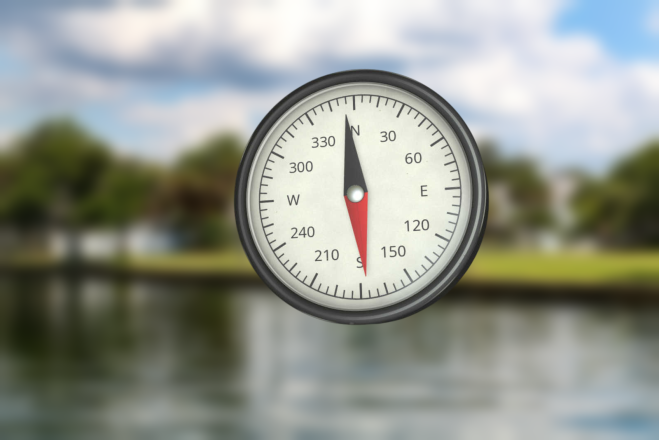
175 °
